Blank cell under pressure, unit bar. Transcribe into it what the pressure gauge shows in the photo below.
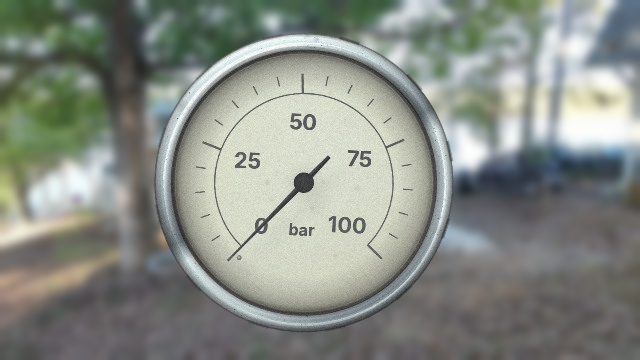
0 bar
